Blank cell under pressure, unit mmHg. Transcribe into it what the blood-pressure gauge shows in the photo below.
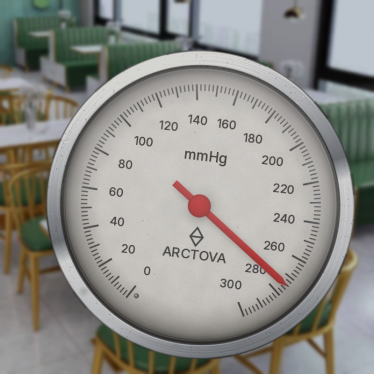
274 mmHg
